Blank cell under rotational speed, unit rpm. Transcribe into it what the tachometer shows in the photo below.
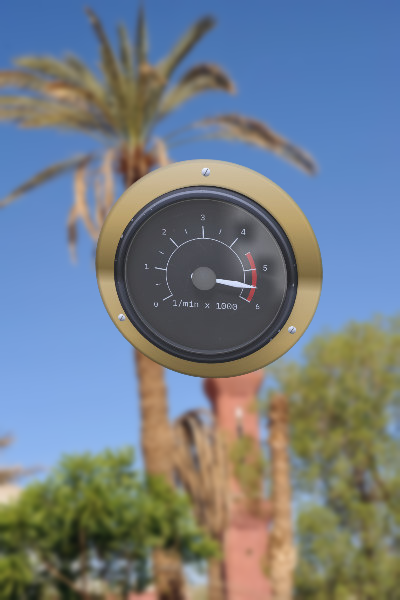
5500 rpm
